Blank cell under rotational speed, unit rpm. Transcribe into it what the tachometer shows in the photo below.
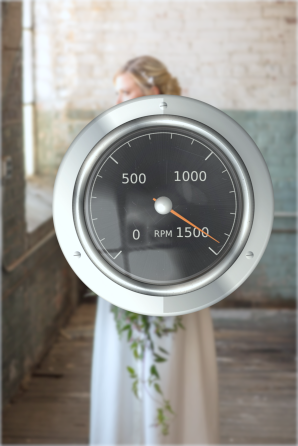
1450 rpm
